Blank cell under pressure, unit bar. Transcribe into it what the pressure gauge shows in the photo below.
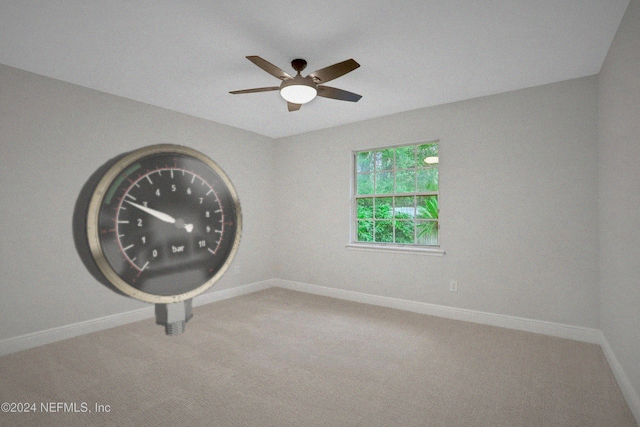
2.75 bar
